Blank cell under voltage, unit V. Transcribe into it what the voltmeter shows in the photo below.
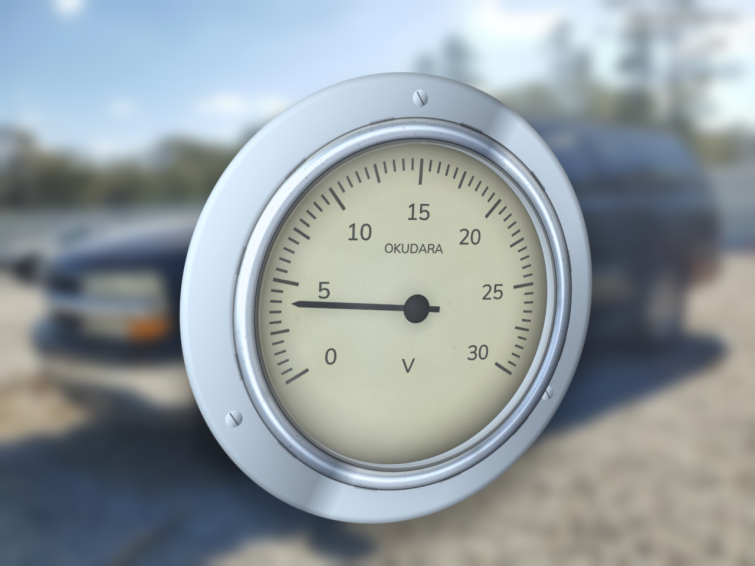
4 V
